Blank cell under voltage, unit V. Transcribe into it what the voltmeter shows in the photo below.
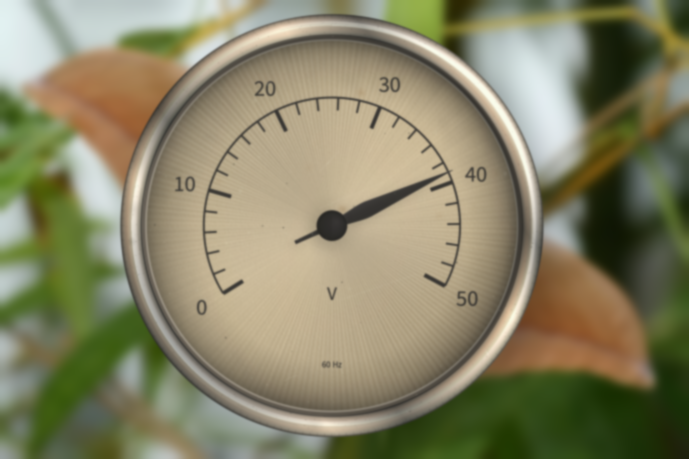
39 V
